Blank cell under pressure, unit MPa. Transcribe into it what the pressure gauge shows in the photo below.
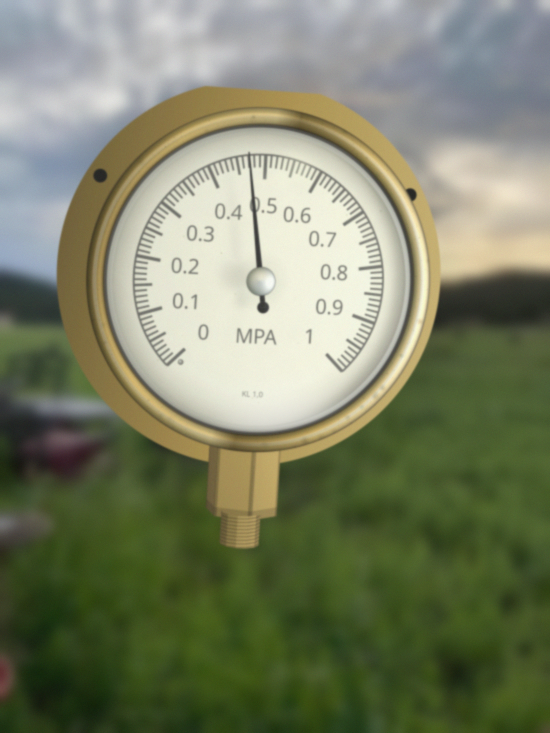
0.47 MPa
